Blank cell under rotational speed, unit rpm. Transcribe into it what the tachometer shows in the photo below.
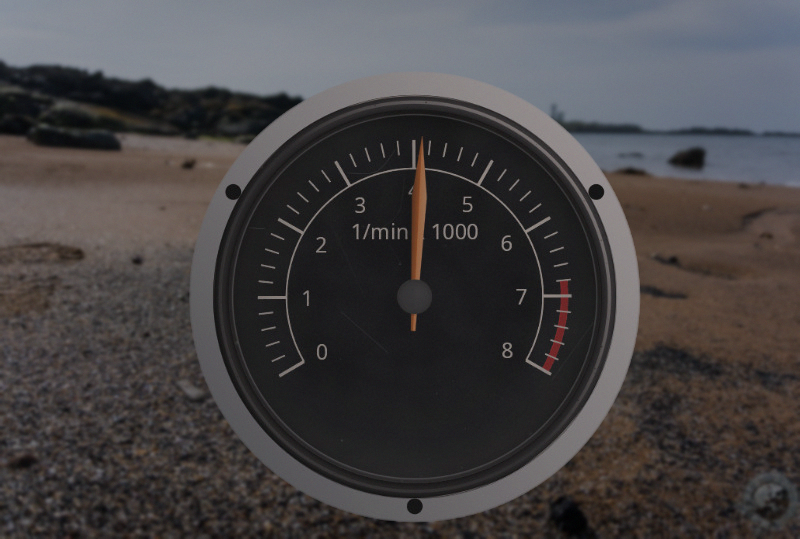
4100 rpm
